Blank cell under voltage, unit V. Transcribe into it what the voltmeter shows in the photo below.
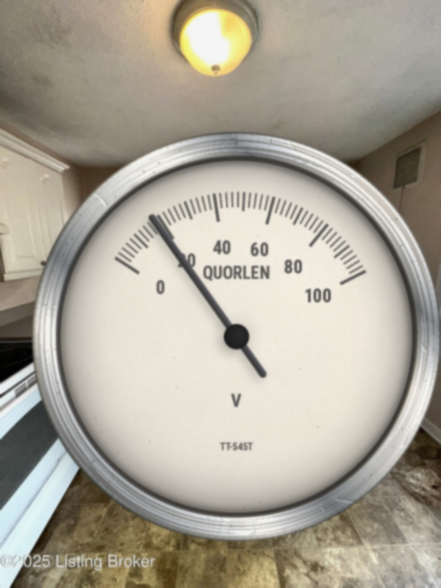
18 V
